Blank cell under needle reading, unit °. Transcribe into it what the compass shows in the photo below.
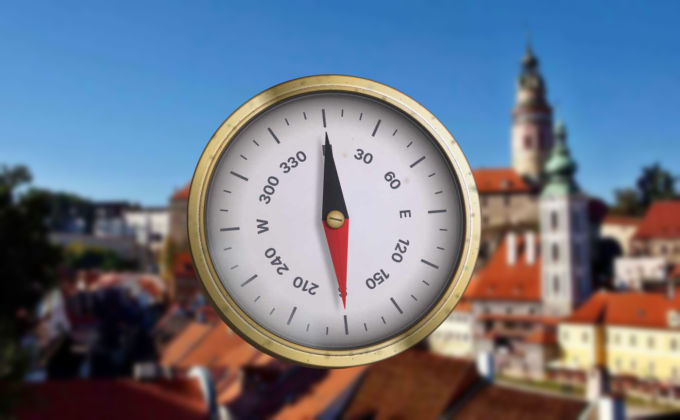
180 °
